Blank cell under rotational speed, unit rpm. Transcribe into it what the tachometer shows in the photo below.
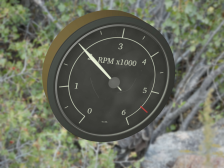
2000 rpm
